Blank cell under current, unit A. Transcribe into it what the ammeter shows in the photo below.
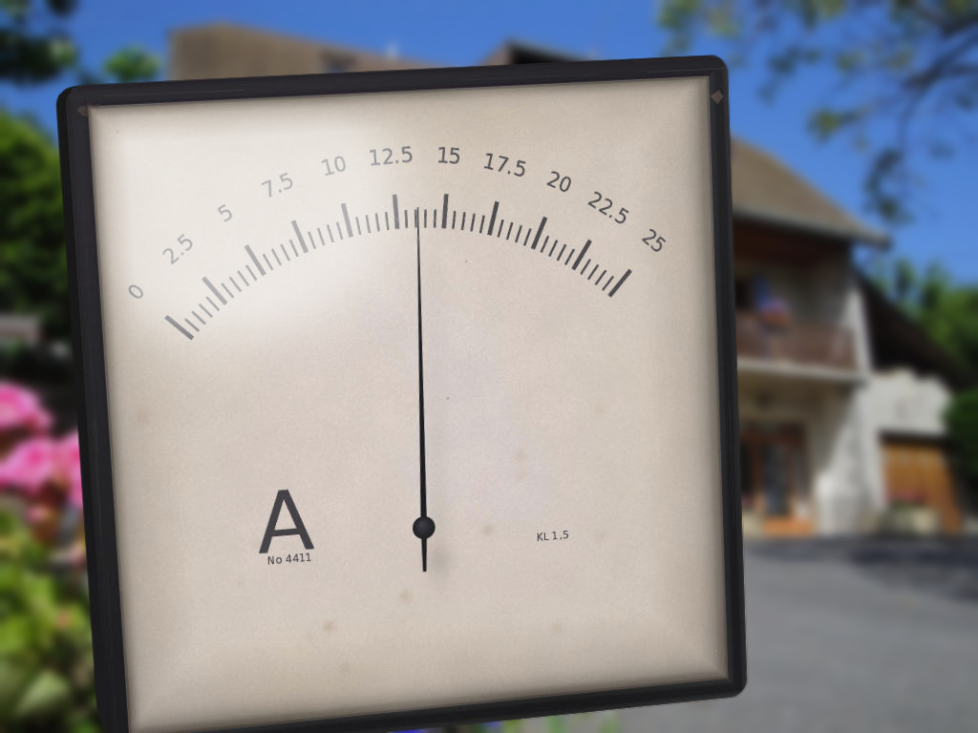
13.5 A
